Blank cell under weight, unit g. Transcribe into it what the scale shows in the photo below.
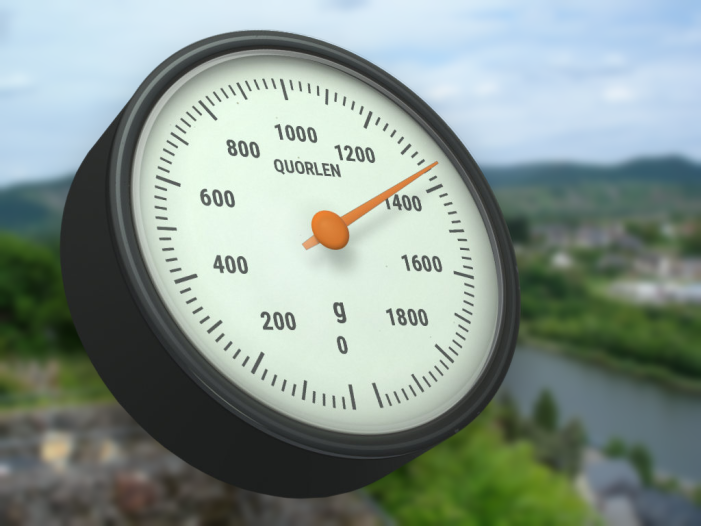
1360 g
